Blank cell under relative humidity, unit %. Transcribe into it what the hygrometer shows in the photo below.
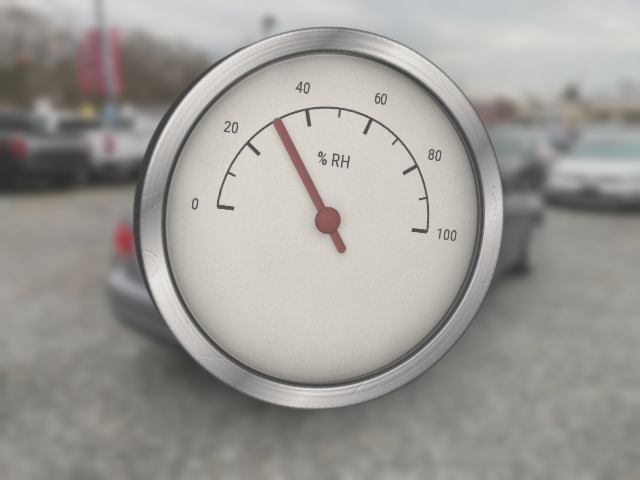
30 %
